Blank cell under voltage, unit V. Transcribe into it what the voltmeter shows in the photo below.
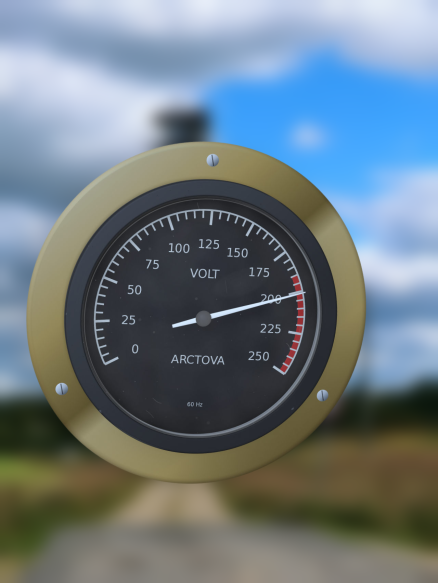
200 V
